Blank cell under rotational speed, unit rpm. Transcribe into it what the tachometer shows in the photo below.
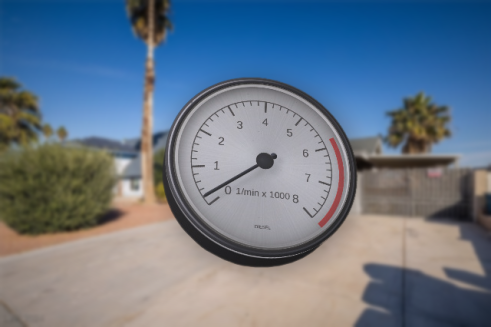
200 rpm
